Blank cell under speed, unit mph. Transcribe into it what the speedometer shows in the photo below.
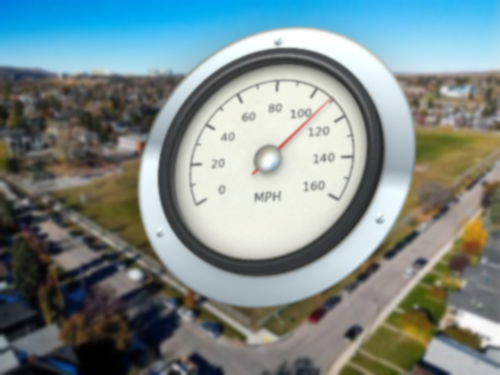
110 mph
